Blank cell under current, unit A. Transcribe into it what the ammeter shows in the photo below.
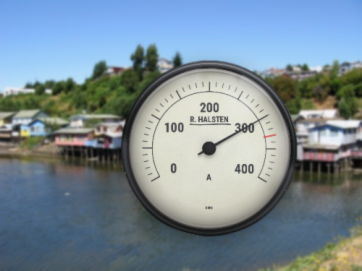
300 A
